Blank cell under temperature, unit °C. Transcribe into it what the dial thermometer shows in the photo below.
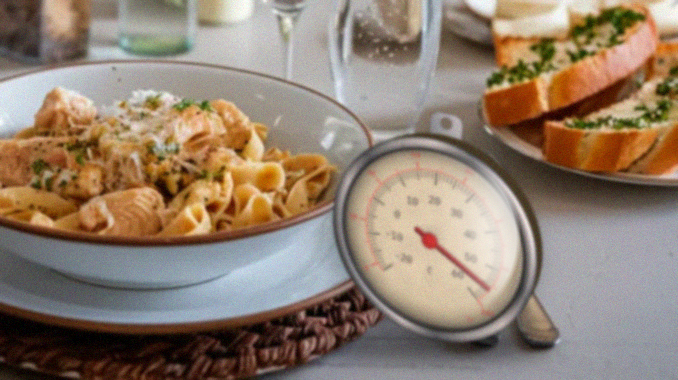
55 °C
